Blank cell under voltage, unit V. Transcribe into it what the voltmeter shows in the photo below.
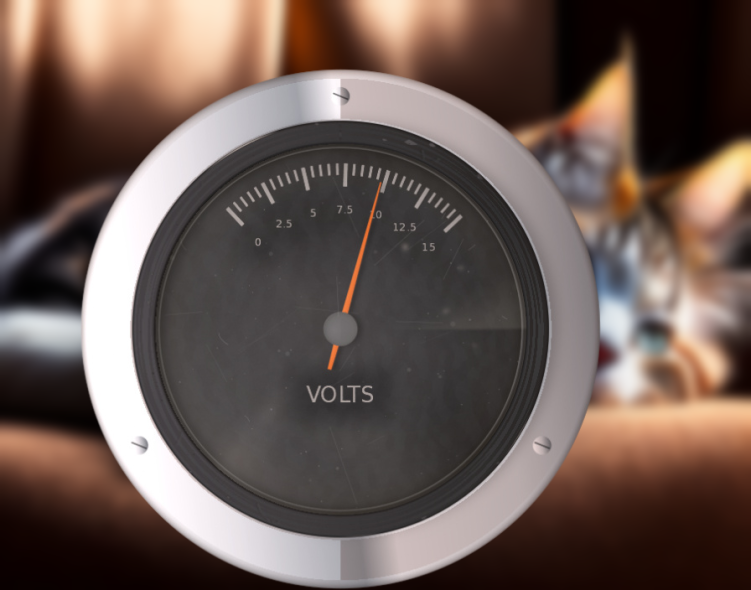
9.75 V
